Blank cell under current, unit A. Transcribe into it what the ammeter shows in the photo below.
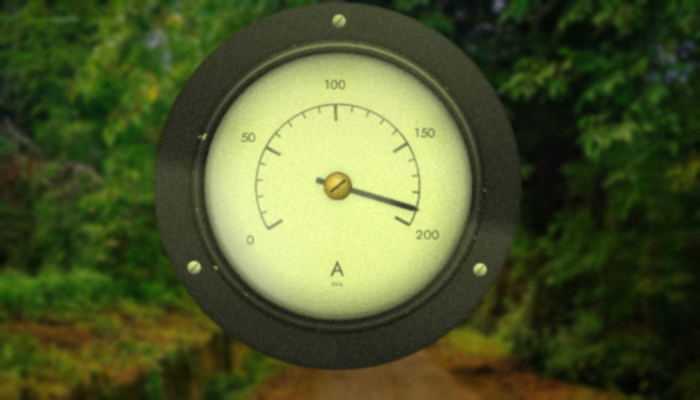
190 A
